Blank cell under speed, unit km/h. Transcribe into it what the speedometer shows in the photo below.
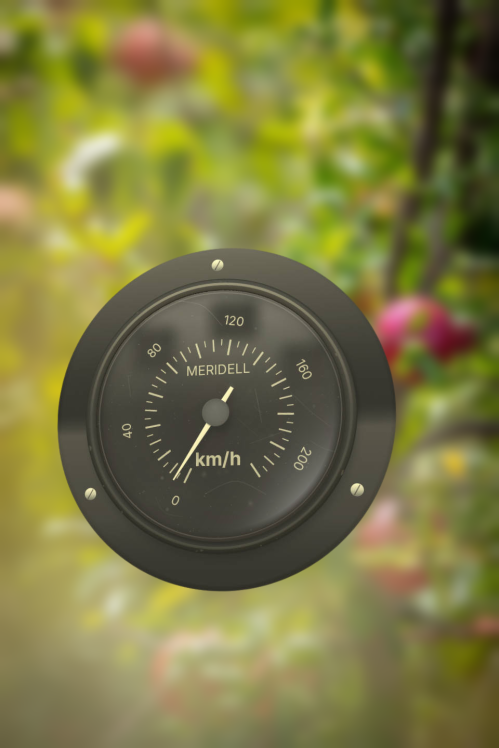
5 km/h
